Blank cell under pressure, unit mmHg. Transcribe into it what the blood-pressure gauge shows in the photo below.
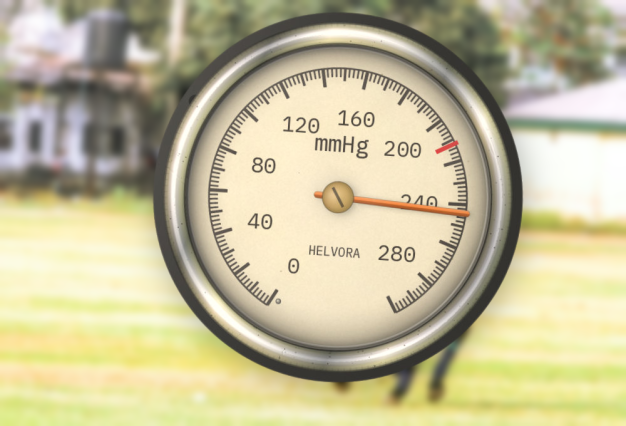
244 mmHg
